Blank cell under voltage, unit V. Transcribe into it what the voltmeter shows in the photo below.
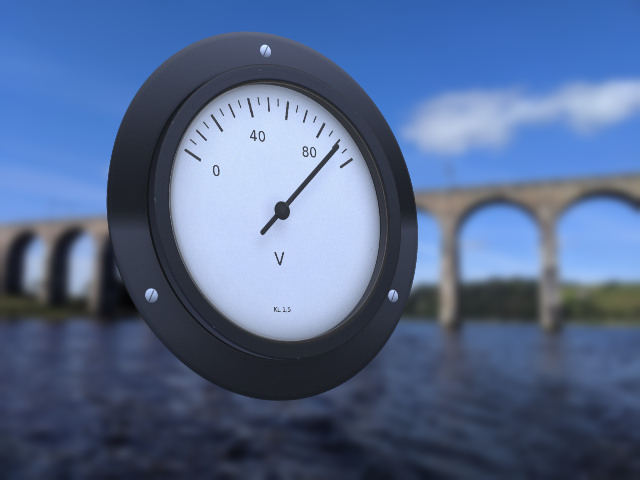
90 V
